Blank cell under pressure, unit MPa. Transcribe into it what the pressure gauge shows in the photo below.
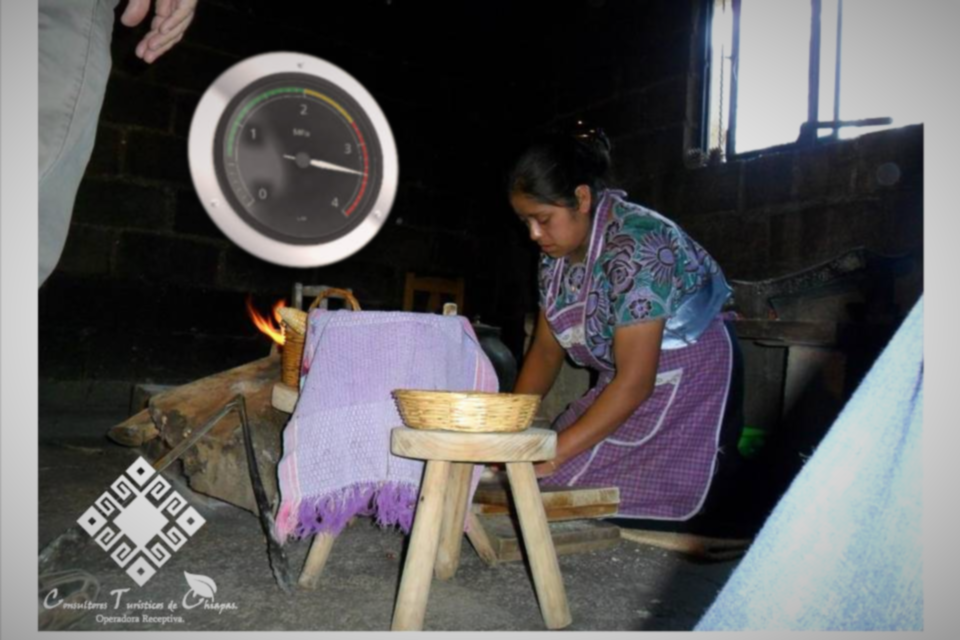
3.4 MPa
